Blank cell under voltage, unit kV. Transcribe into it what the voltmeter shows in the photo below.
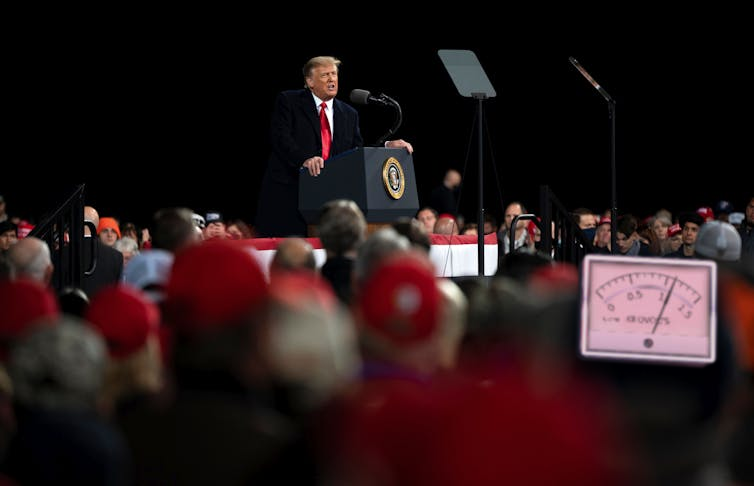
1.1 kV
